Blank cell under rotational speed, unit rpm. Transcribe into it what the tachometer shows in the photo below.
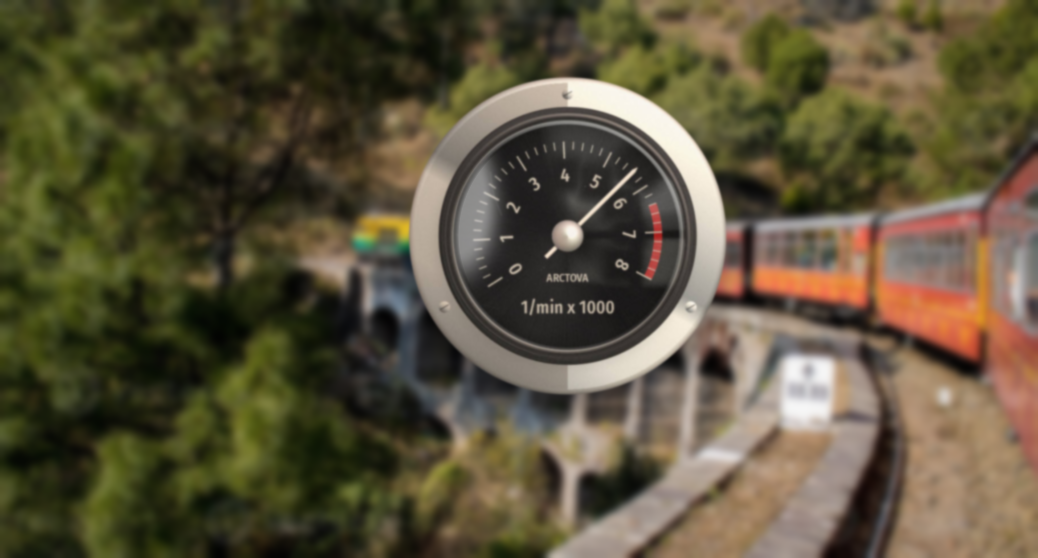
5600 rpm
